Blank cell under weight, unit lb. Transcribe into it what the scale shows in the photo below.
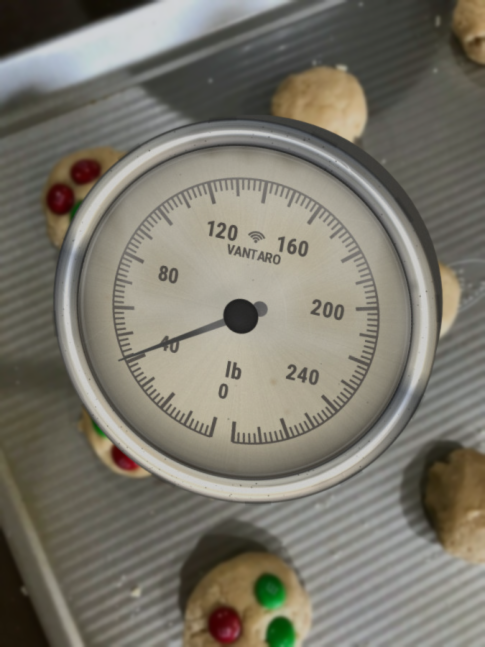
42 lb
